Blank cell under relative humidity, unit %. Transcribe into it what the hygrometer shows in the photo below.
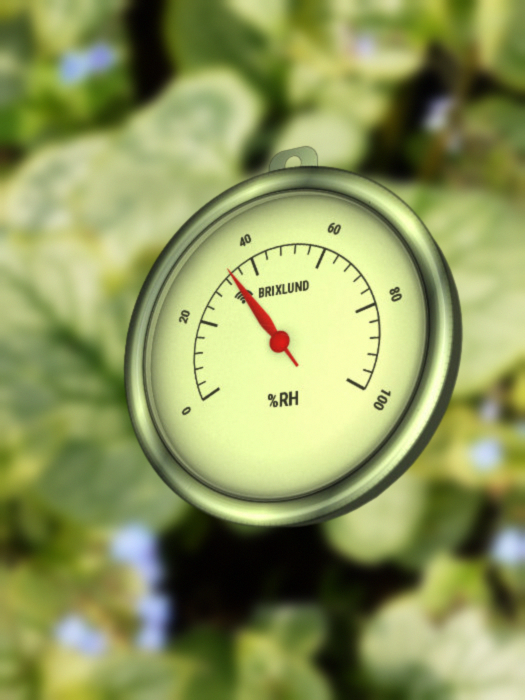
34 %
